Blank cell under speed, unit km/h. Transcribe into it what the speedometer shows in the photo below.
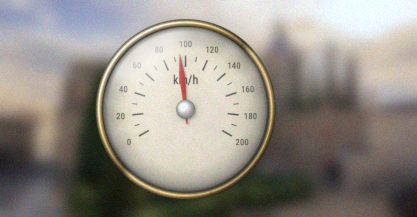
95 km/h
